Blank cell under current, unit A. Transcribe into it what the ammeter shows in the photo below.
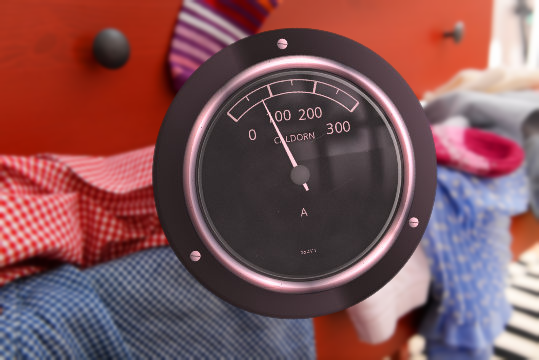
75 A
